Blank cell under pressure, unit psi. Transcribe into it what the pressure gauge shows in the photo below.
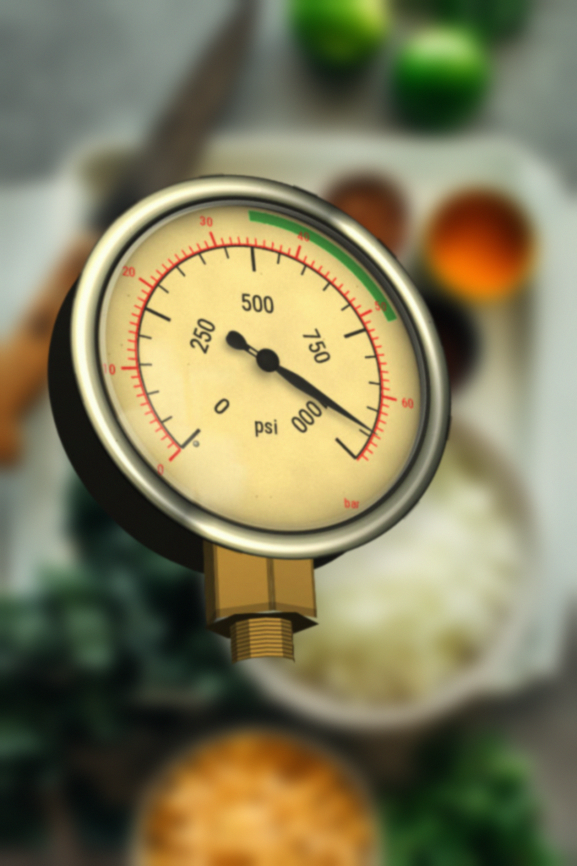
950 psi
